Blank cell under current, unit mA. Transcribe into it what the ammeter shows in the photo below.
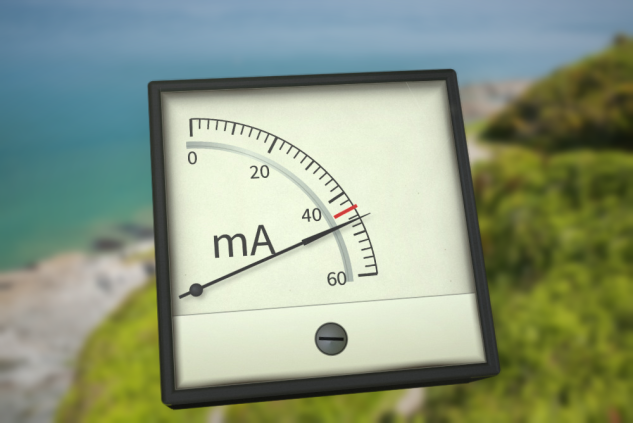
47 mA
